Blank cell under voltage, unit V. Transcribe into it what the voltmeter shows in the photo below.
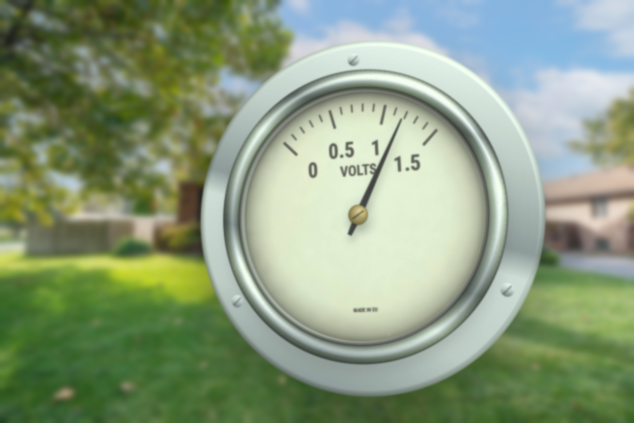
1.2 V
